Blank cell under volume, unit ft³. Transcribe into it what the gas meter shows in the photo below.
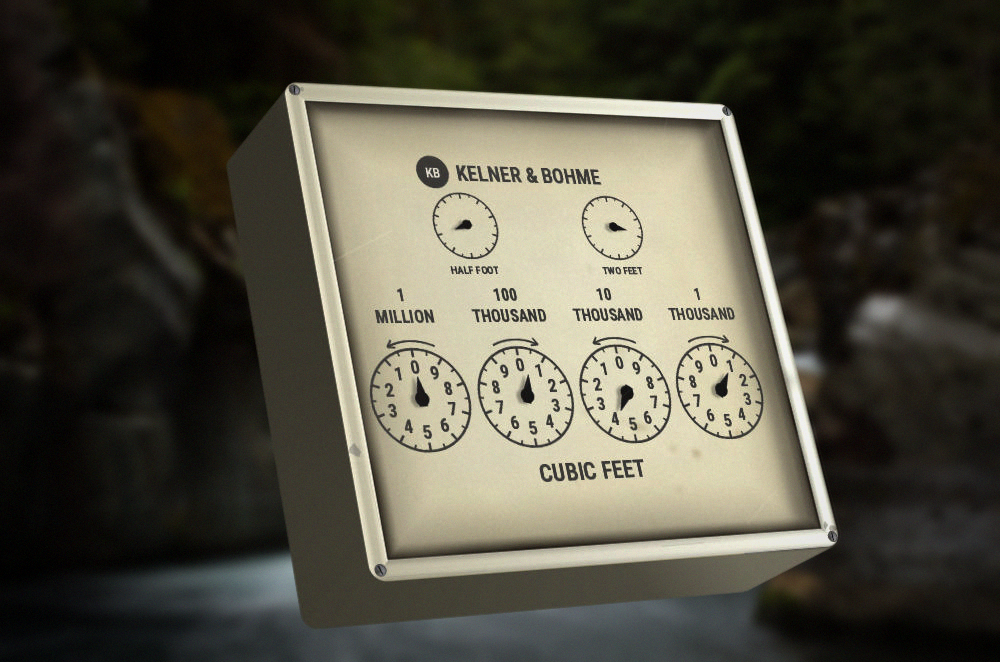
4100 ft³
